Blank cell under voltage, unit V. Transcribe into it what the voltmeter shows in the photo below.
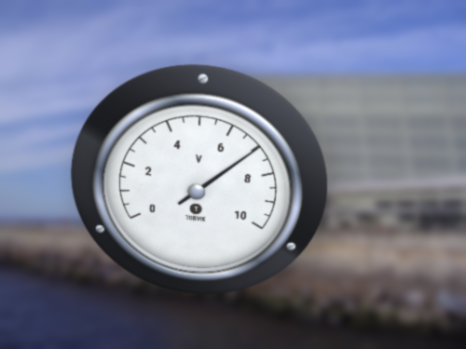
7 V
